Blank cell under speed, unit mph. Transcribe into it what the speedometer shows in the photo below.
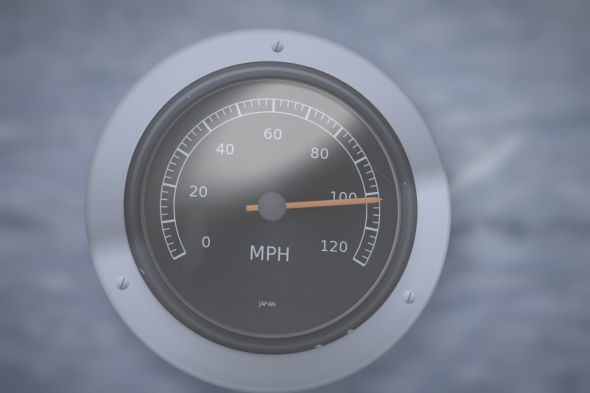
102 mph
